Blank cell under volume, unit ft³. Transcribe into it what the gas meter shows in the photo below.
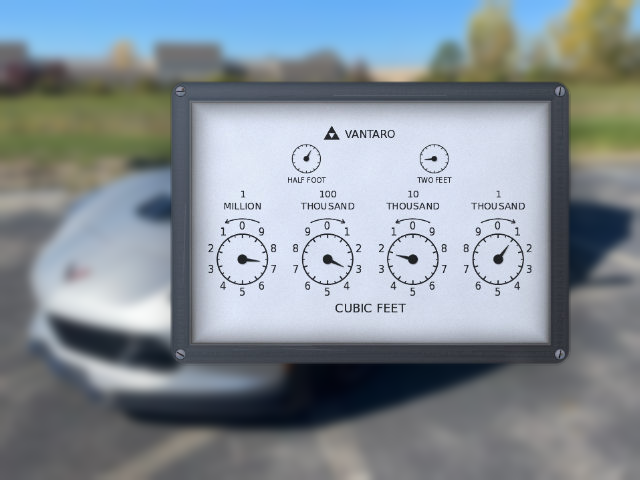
732100 ft³
